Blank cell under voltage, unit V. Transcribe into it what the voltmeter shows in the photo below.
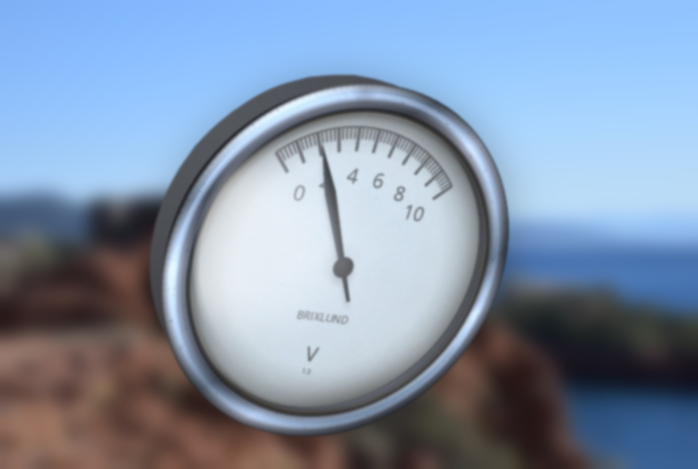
2 V
